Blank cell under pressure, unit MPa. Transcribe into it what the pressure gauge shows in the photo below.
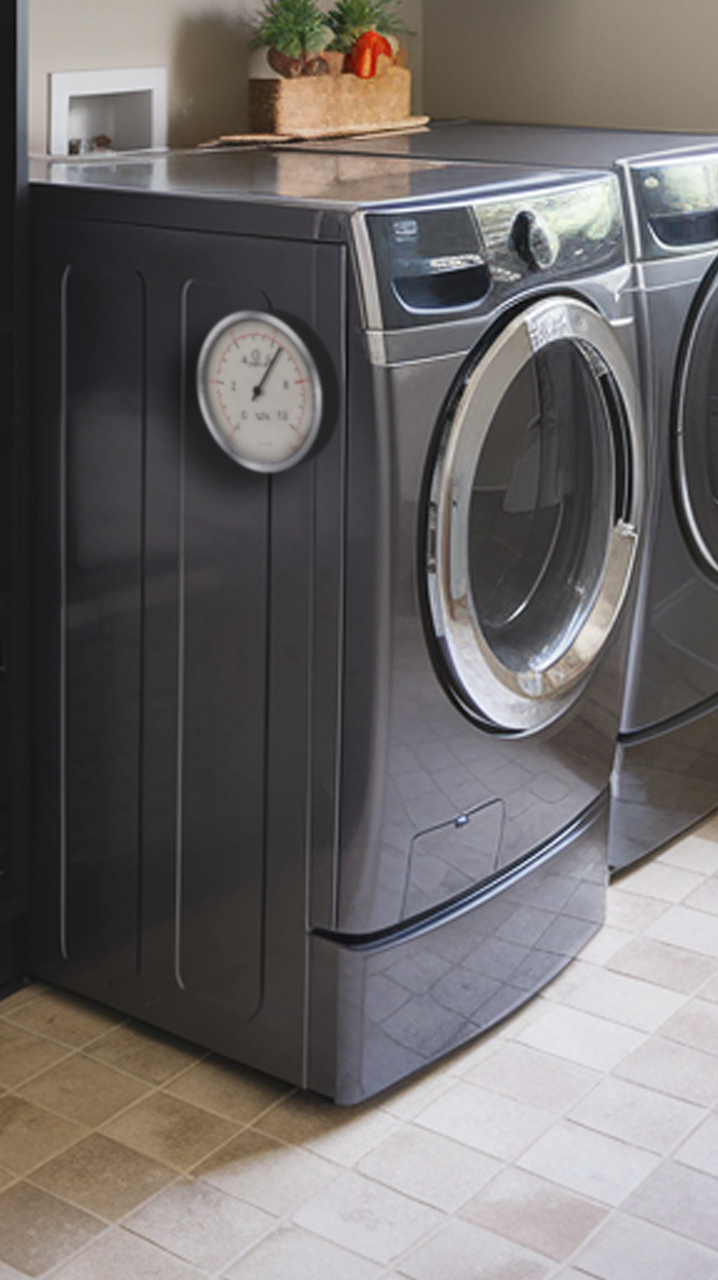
6.5 MPa
